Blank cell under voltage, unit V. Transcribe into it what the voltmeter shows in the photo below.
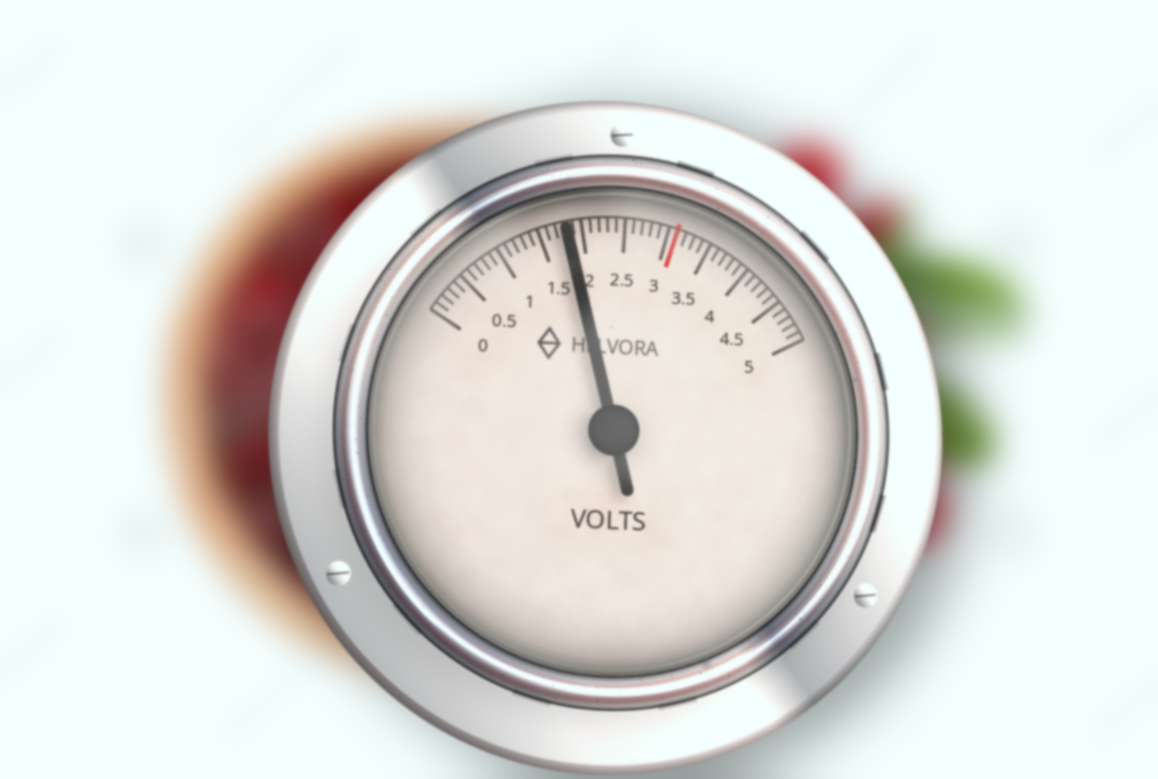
1.8 V
